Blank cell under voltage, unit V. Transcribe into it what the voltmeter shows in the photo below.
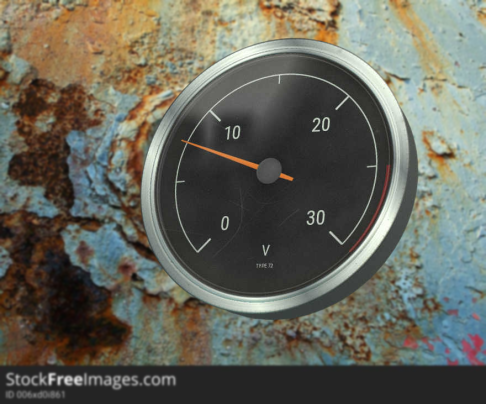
7.5 V
